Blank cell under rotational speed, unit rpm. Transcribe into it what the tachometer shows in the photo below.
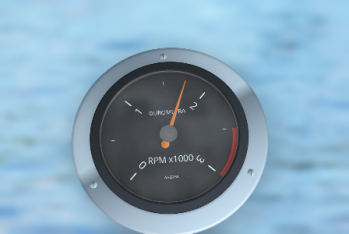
1750 rpm
